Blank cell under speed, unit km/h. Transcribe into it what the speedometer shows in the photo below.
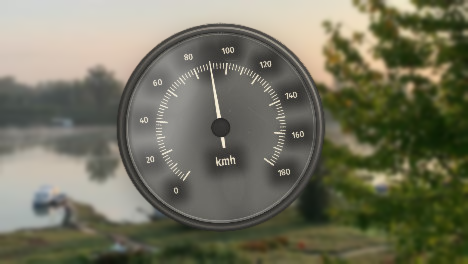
90 km/h
